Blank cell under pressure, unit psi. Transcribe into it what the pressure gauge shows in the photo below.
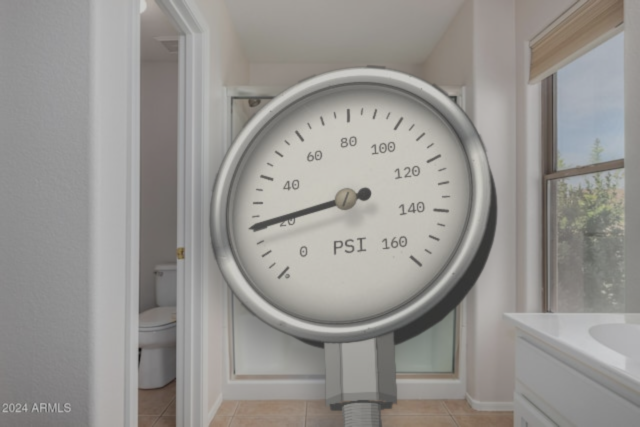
20 psi
